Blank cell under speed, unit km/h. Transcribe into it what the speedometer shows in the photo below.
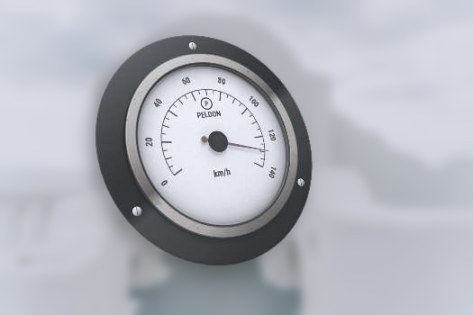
130 km/h
